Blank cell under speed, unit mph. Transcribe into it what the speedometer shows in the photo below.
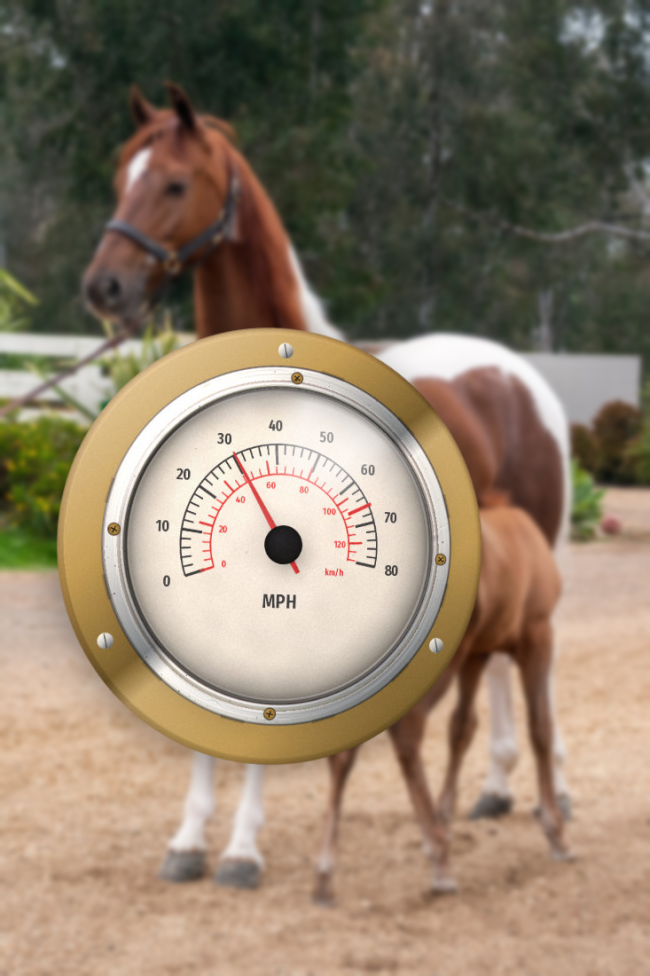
30 mph
